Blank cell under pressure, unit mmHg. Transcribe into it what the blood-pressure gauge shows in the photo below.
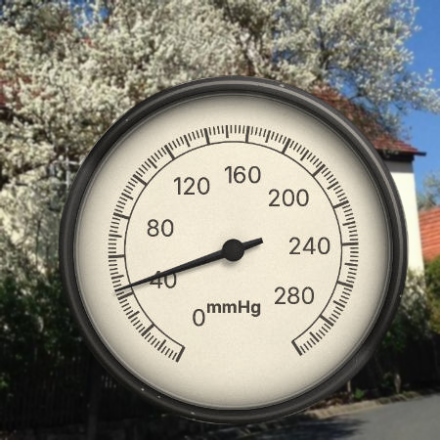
44 mmHg
